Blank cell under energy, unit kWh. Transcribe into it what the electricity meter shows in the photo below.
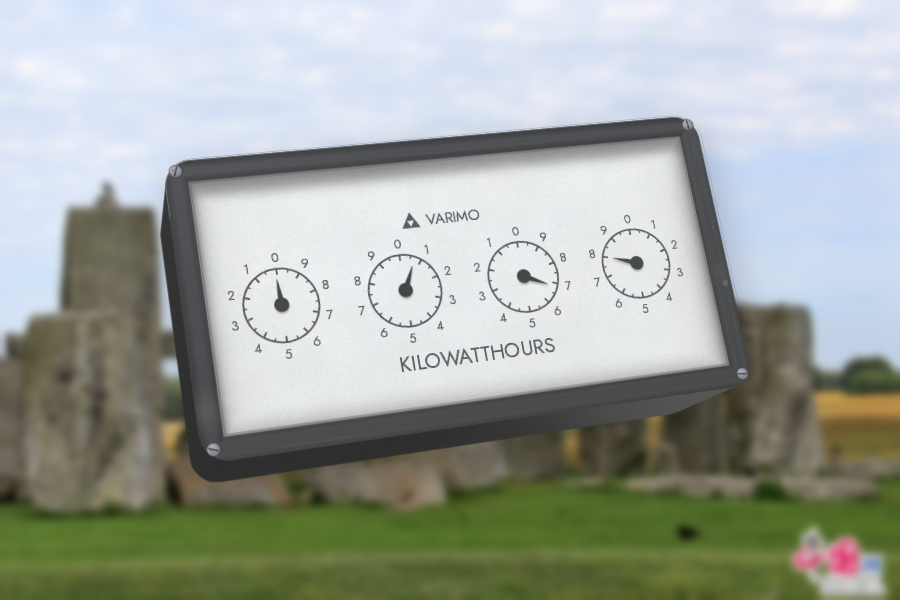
68 kWh
